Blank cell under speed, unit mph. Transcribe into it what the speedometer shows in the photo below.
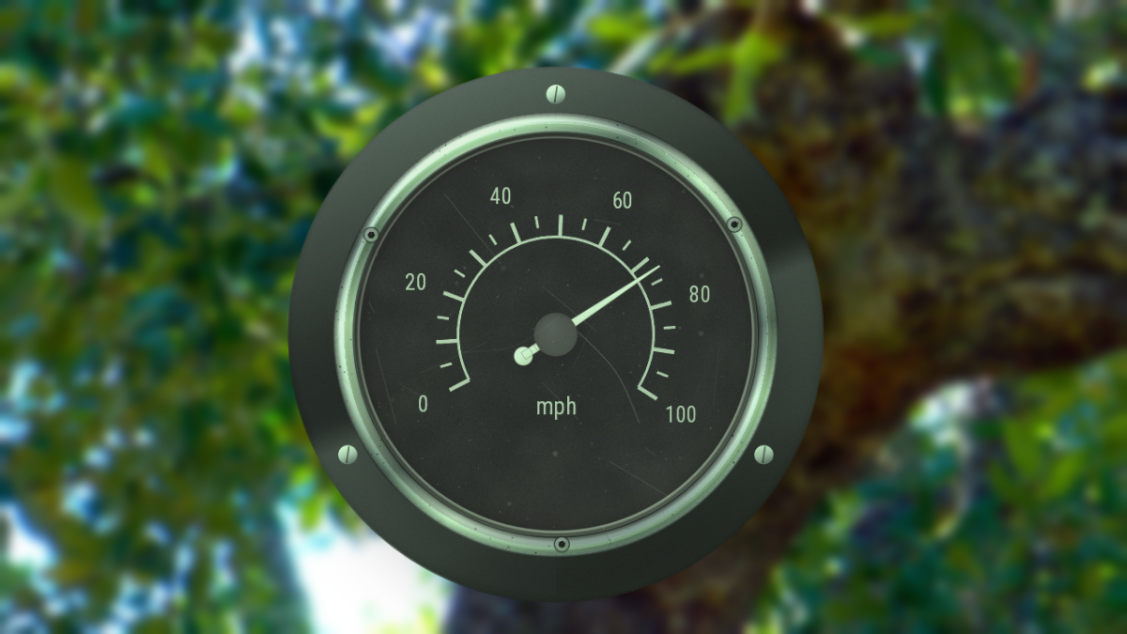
72.5 mph
